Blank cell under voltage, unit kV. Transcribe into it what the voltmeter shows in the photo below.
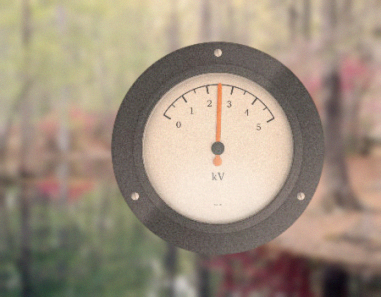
2.5 kV
